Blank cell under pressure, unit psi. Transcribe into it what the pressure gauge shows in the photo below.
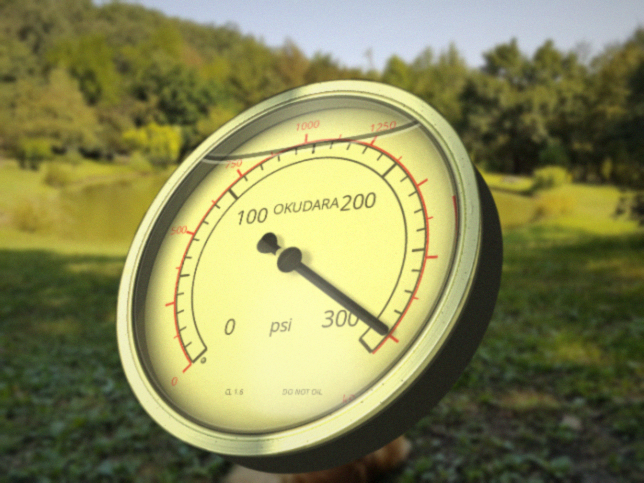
290 psi
